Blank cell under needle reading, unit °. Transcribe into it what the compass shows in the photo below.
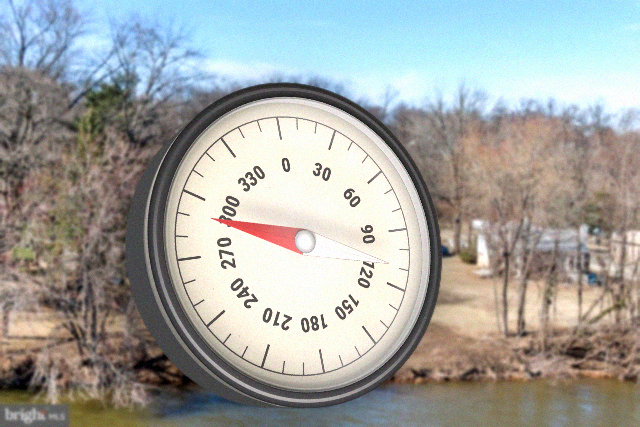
290 °
